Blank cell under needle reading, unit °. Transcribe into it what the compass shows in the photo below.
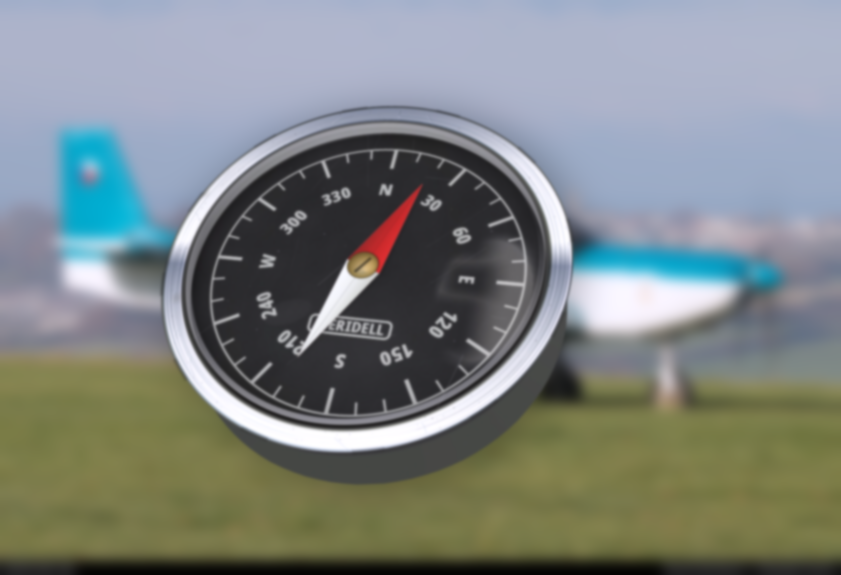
20 °
